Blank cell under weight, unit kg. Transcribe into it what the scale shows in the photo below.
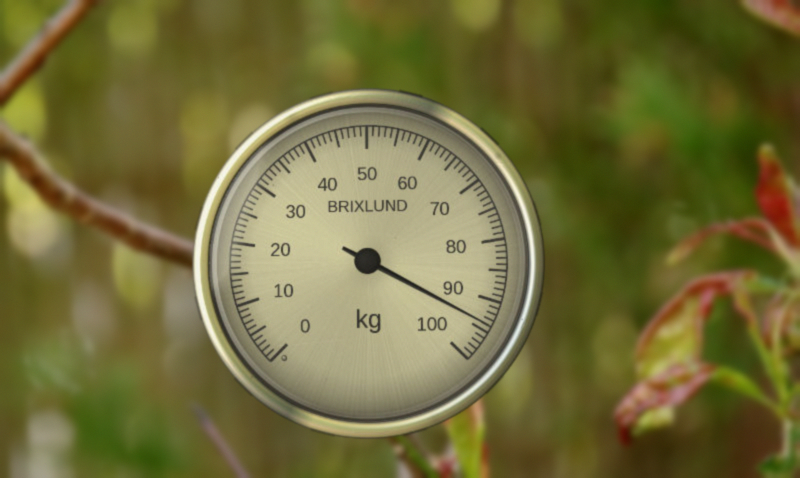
94 kg
